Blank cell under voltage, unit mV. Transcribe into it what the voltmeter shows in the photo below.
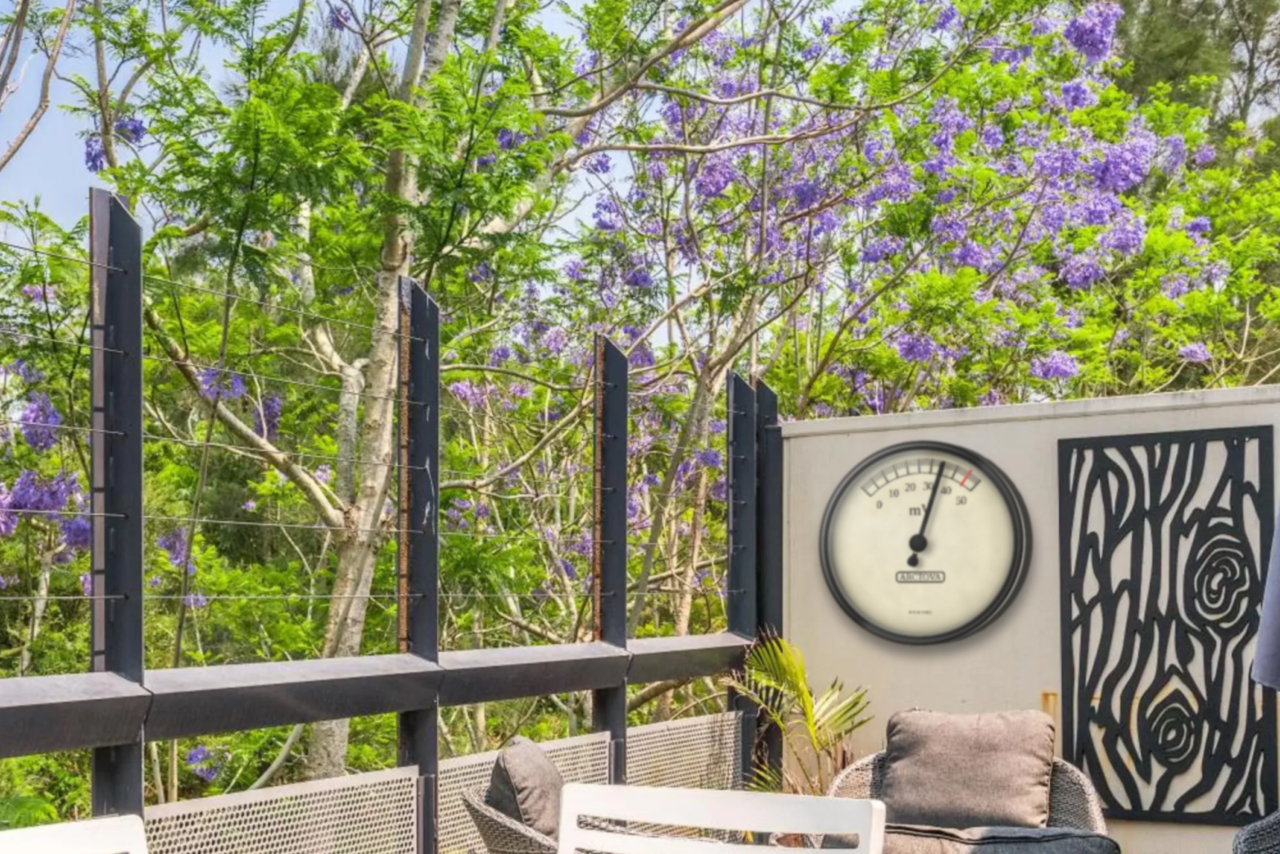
35 mV
